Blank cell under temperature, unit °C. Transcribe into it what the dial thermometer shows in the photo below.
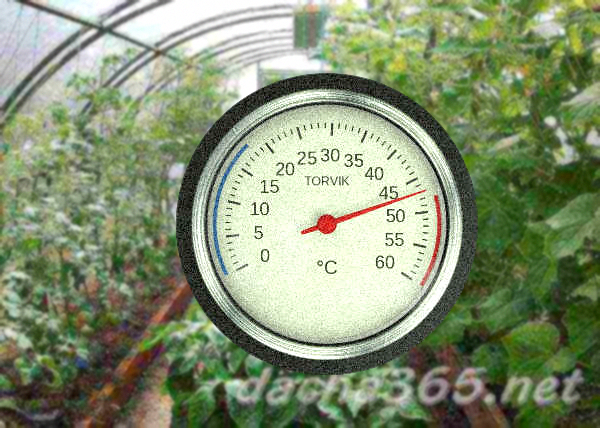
47 °C
